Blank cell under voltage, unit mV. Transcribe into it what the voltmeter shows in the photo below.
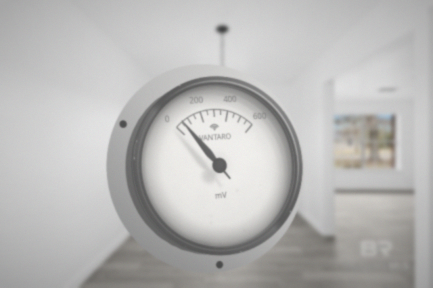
50 mV
